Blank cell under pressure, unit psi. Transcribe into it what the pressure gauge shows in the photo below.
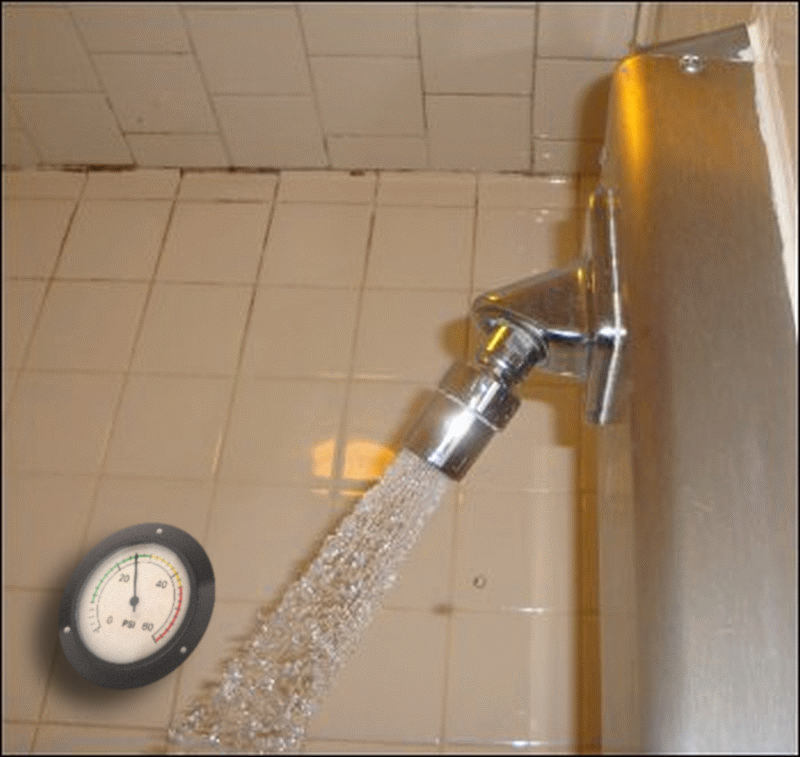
26 psi
